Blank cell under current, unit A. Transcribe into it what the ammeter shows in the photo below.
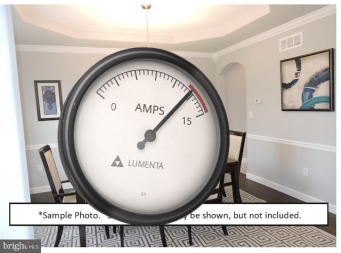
12 A
